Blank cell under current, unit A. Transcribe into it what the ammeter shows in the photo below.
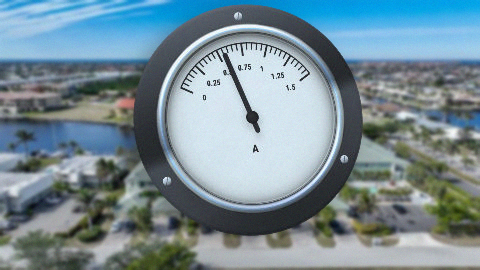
0.55 A
